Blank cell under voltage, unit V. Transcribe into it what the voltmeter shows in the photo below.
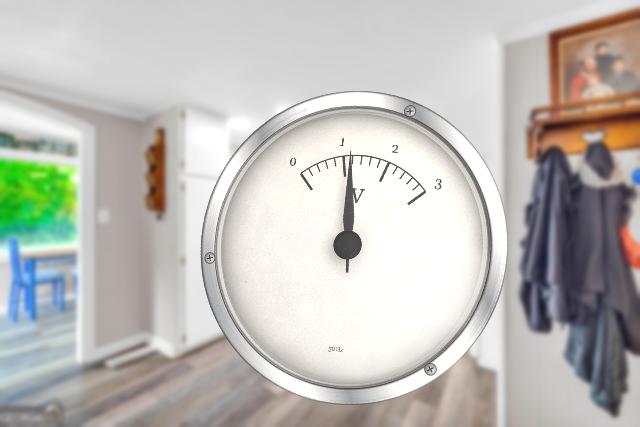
1.2 V
